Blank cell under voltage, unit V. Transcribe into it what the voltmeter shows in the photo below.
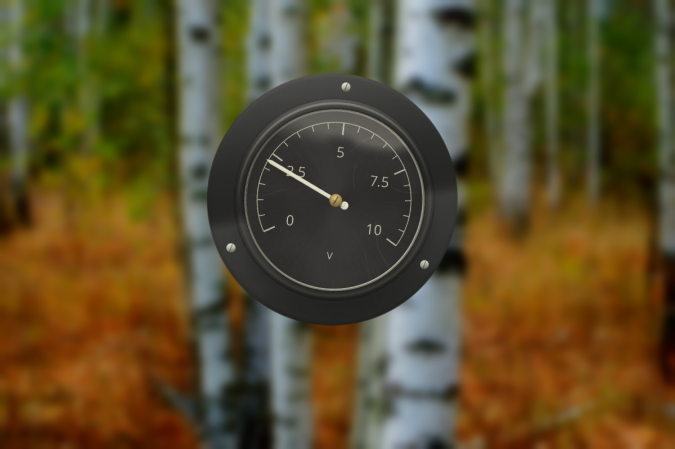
2.25 V
